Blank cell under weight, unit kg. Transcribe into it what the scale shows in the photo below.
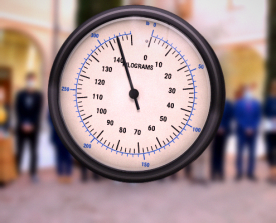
144 kg
